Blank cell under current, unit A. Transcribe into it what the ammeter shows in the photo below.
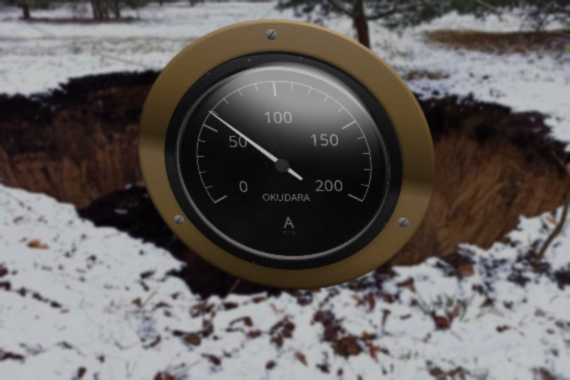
60 A
